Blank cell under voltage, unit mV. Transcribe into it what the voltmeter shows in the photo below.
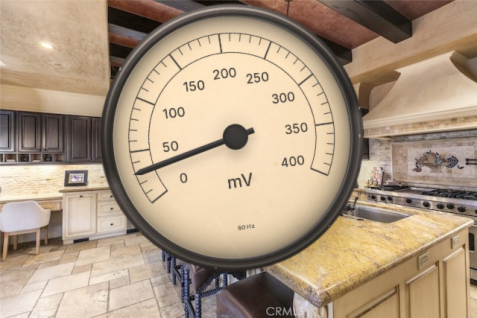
30 mV
